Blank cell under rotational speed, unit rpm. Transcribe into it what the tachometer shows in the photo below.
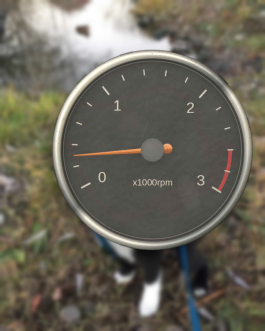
300 rpm
